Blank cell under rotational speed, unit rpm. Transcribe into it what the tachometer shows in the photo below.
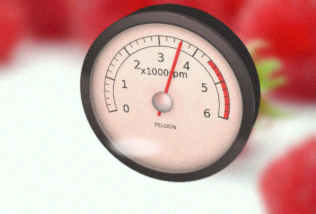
3600 rpm
